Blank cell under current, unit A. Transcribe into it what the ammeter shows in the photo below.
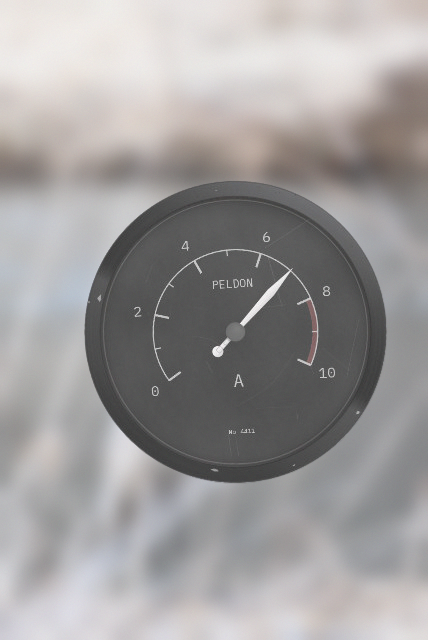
7 A
